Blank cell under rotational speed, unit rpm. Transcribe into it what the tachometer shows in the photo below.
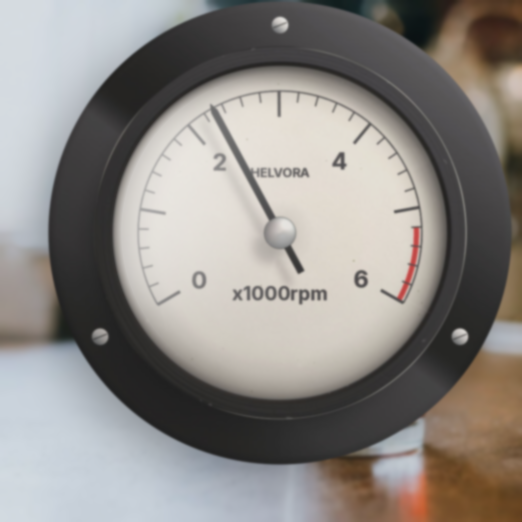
2300 rpm
